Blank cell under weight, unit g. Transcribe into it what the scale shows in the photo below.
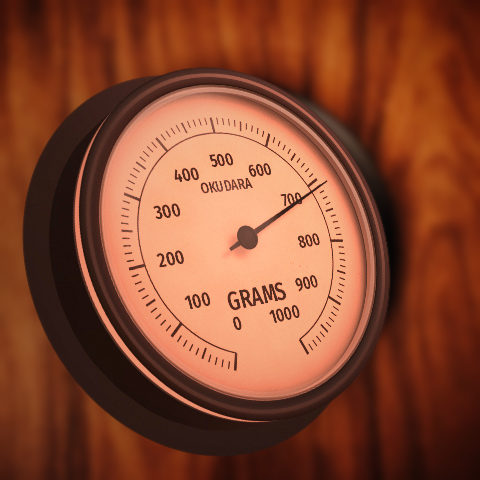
710 g
